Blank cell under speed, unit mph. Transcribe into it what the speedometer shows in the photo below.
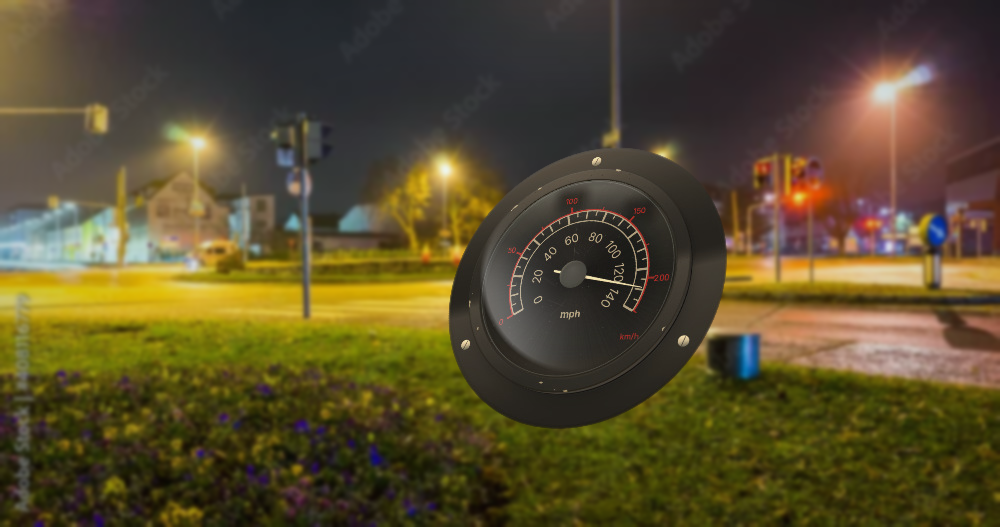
130 mph
